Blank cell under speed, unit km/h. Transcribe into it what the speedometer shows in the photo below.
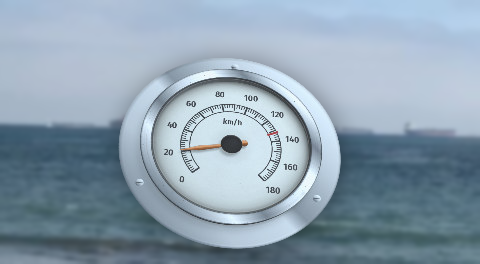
20 km/h
